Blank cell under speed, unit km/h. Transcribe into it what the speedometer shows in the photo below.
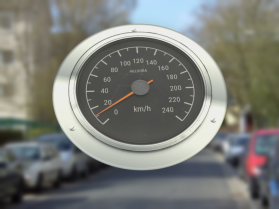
10 km/h
